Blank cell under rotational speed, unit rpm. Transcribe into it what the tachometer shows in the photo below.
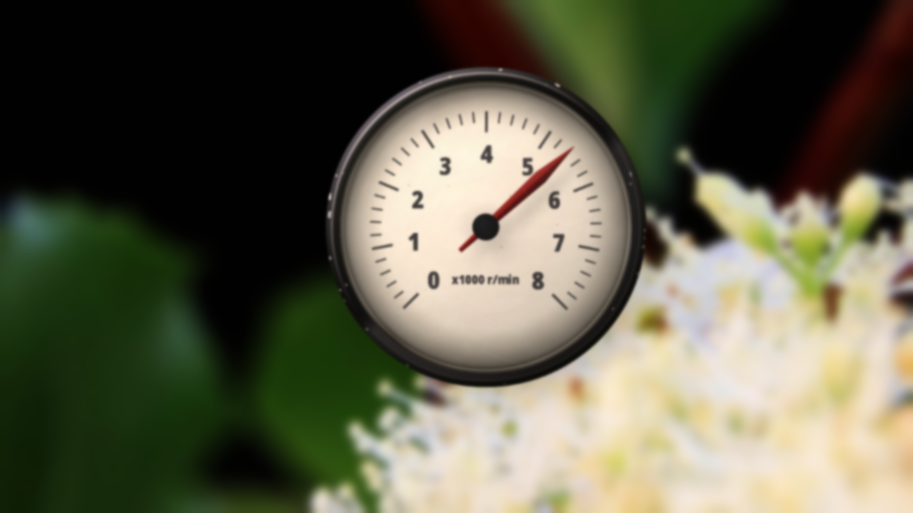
5400 rpm
